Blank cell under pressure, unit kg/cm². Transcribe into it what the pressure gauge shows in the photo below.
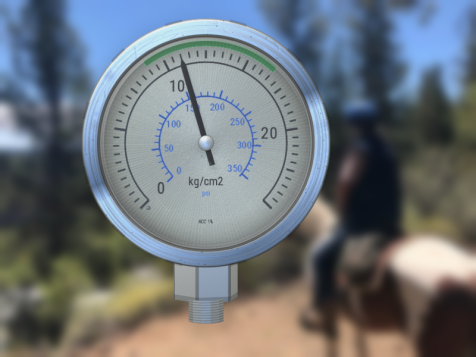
11 kg/cm²
